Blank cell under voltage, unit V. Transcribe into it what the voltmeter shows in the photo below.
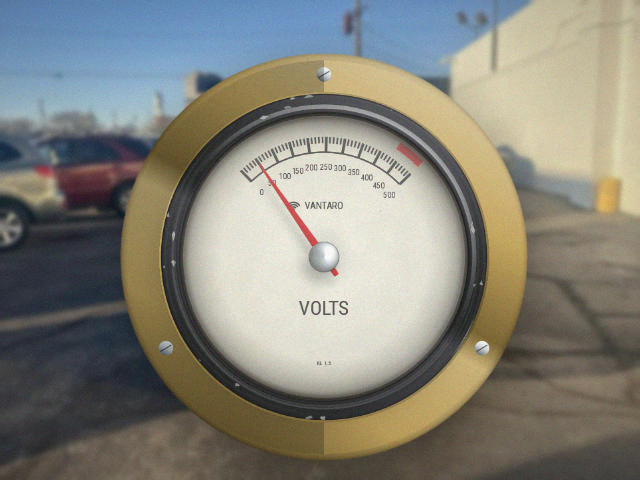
50 V
